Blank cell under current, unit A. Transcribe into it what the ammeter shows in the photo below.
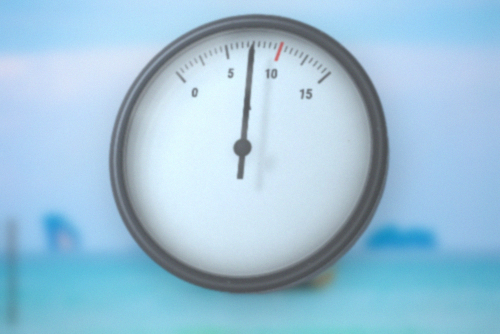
7.5 A
